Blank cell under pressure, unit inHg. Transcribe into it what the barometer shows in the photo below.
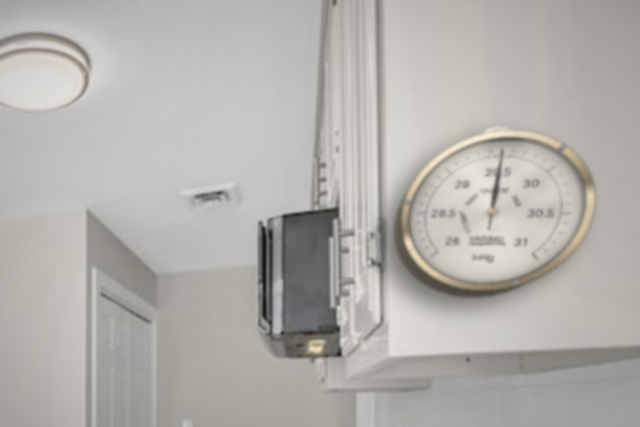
29.5 inHg
